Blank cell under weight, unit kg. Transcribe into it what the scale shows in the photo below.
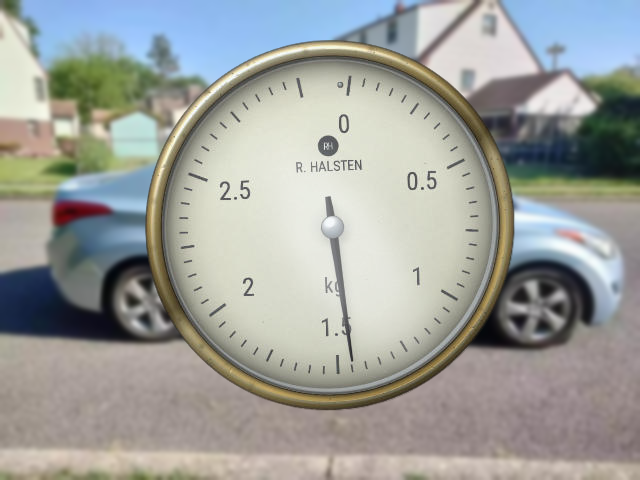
1.45 kg
